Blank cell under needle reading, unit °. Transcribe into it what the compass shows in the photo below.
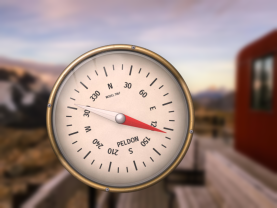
125 °
